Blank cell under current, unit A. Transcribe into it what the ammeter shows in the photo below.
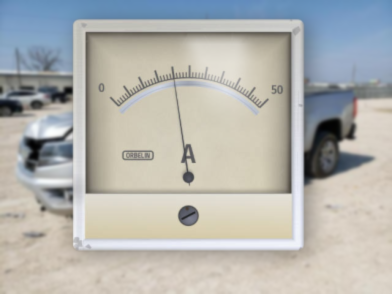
20 A
